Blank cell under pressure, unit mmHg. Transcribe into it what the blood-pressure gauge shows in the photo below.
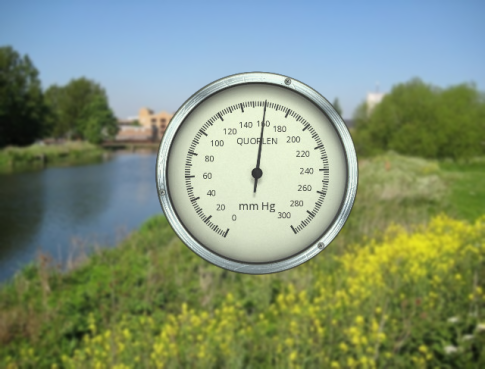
160 mmHg
